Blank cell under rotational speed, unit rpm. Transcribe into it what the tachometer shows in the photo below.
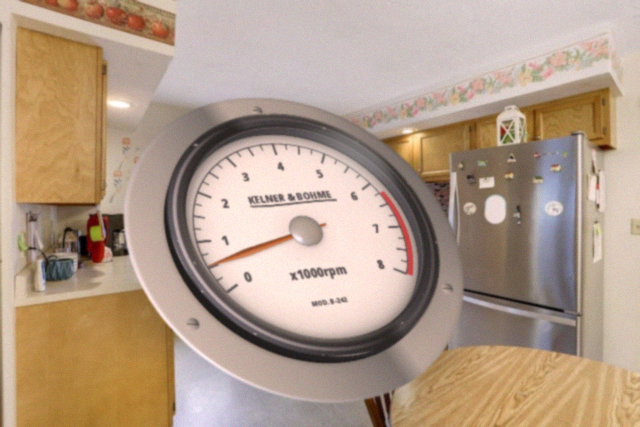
500 rpm
